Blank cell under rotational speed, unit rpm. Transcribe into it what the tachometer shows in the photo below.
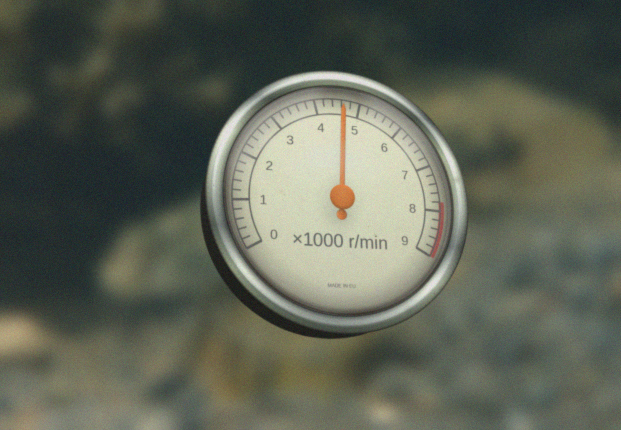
4600 rpm
